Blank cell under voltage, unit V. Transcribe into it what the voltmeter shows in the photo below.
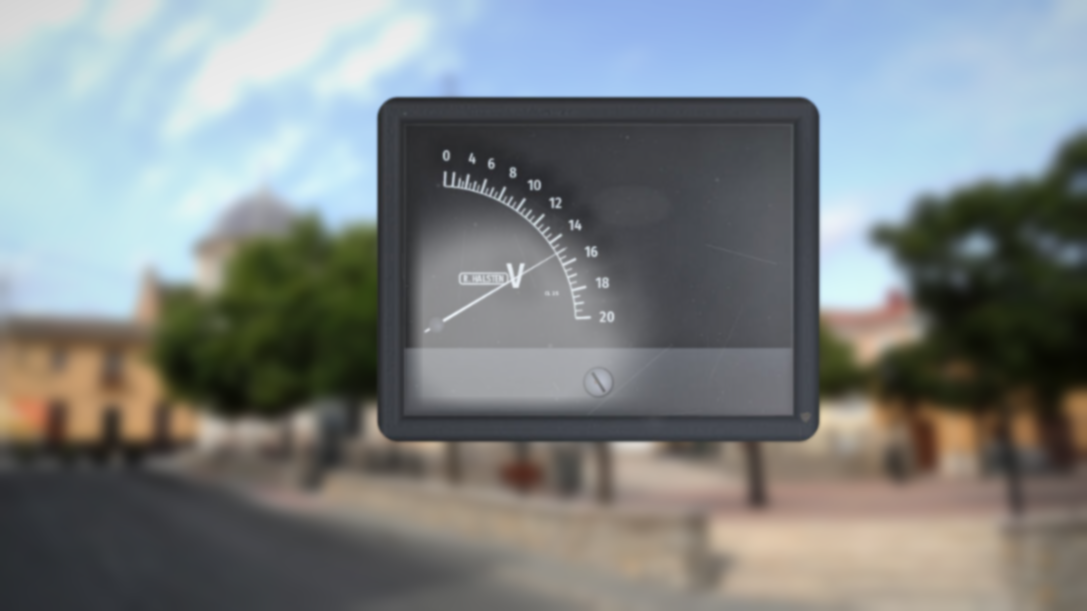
15 V
